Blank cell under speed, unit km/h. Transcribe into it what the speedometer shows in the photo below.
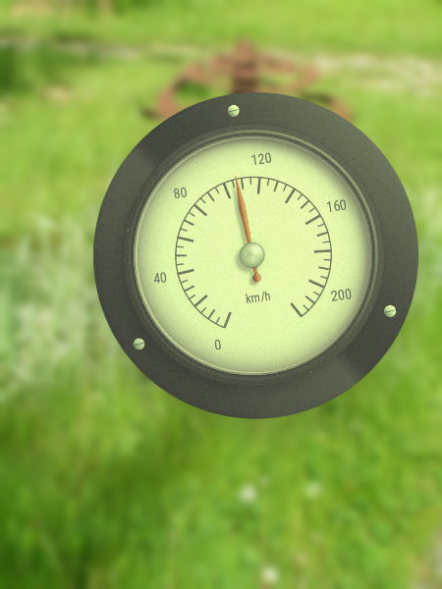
107.5 km/h
